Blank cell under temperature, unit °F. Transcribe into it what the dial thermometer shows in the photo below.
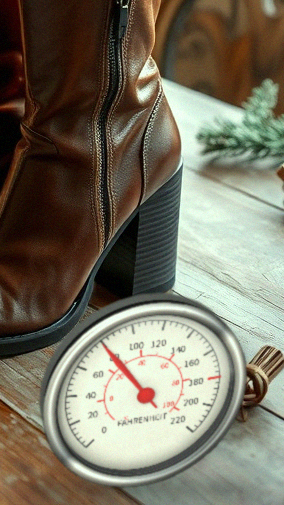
80 °F
